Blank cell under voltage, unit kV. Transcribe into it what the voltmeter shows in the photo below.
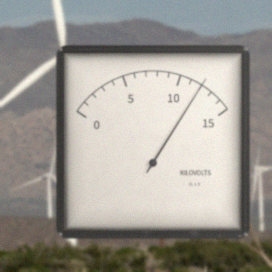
12 kV
